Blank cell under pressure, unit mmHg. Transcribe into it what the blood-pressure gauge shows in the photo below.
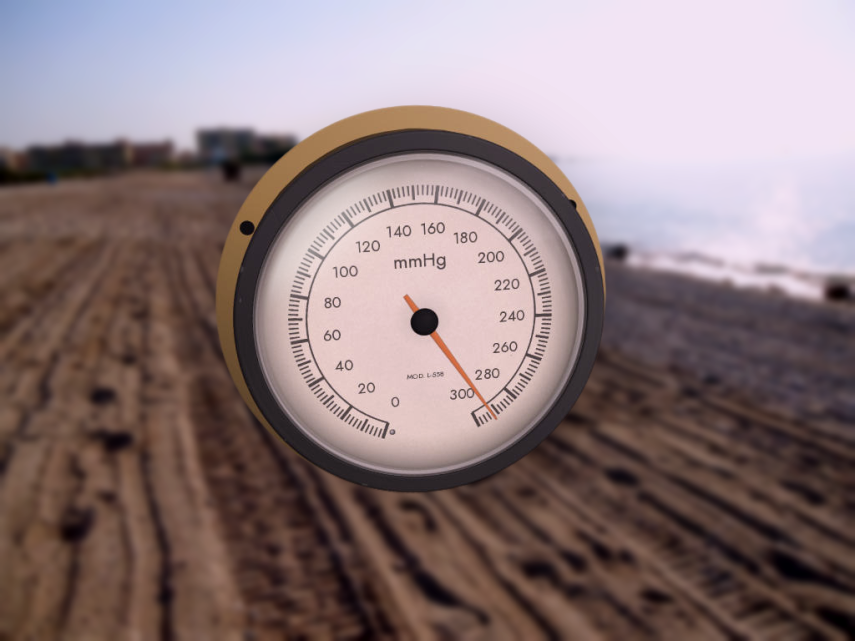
292 mmHg
